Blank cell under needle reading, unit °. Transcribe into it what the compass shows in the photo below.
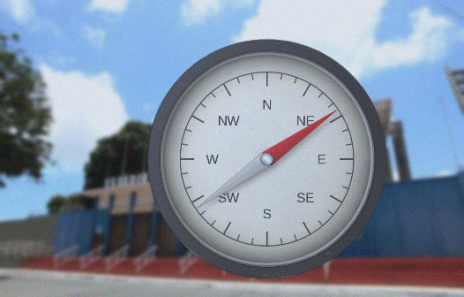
55 °
